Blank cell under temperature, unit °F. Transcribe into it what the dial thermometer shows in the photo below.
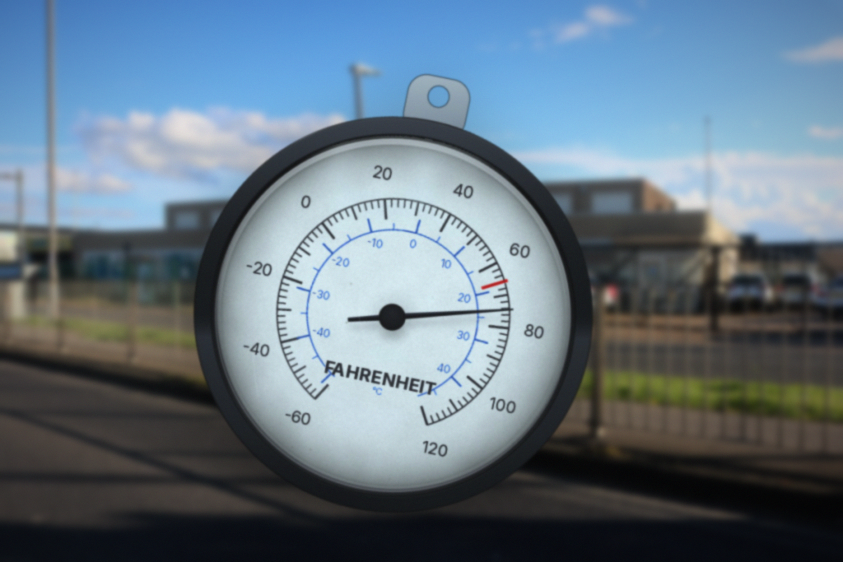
74 °F
